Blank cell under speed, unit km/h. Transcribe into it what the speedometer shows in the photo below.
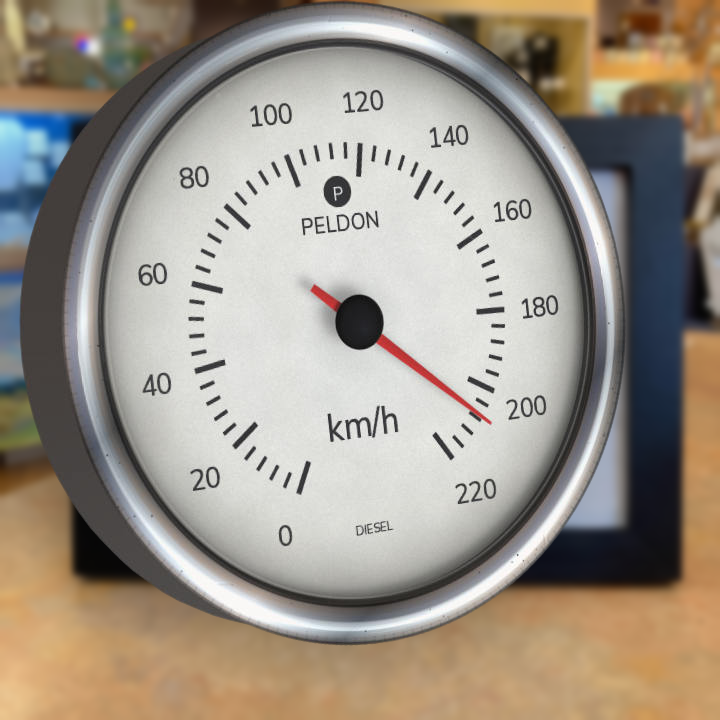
208 km/h
